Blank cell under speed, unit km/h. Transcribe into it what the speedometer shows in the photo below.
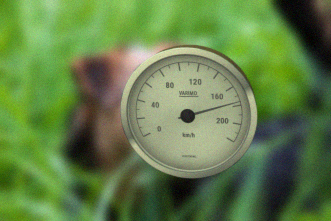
175 km/h
